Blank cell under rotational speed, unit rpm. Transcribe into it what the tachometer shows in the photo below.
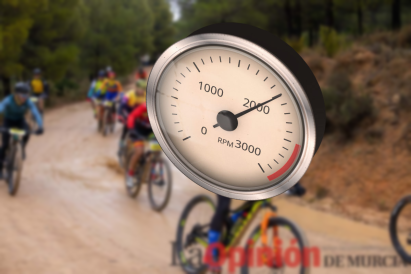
2000 rpm
